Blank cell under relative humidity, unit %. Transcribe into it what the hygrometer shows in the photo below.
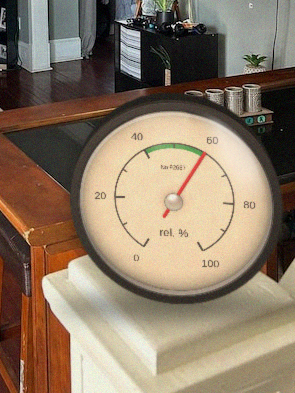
60 %
